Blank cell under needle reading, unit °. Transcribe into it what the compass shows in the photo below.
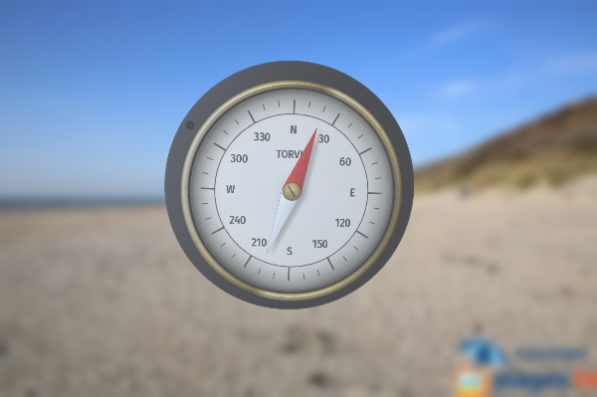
20 °
